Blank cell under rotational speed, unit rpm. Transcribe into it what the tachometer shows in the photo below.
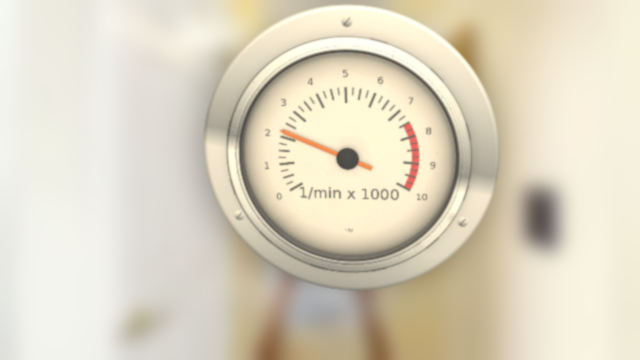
2250 rpm
